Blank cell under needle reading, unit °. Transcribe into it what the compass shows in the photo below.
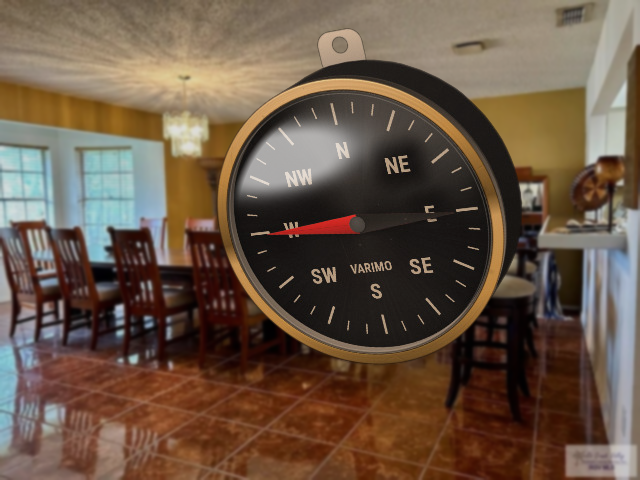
270 °
